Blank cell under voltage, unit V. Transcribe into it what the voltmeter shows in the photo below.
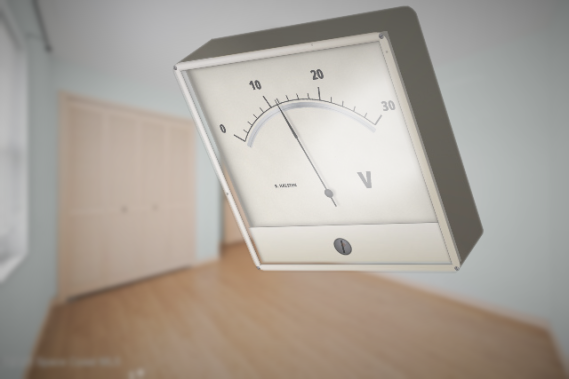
12 V
